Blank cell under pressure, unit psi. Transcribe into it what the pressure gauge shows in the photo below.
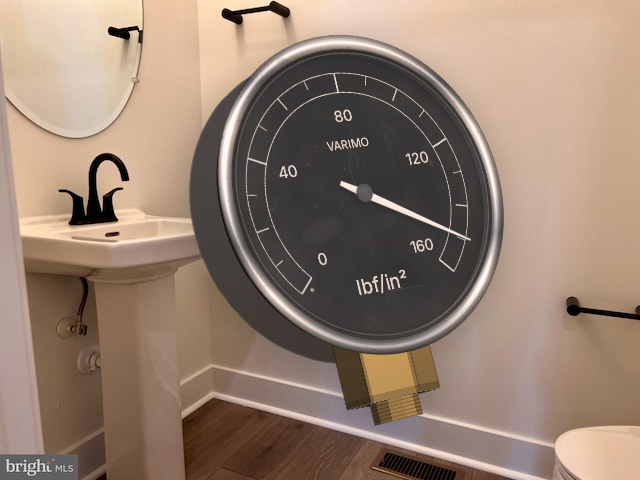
150 psi
